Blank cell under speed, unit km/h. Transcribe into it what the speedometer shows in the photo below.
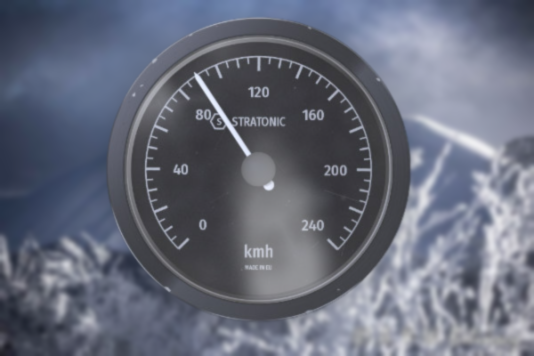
90 km/h
